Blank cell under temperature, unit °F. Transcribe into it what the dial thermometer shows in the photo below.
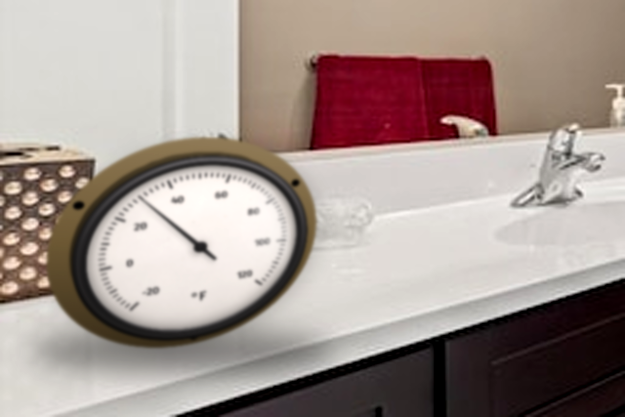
30 °F
